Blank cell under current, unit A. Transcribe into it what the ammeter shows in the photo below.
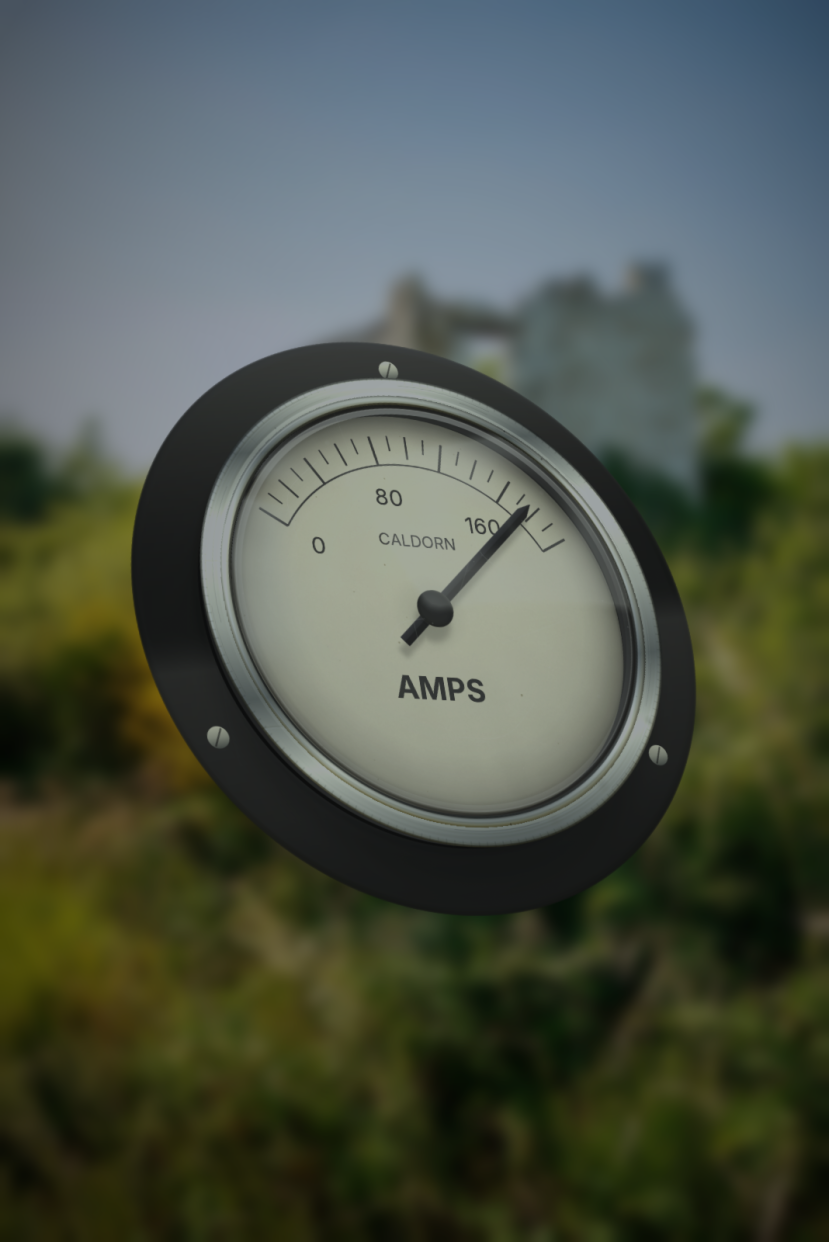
175 A
